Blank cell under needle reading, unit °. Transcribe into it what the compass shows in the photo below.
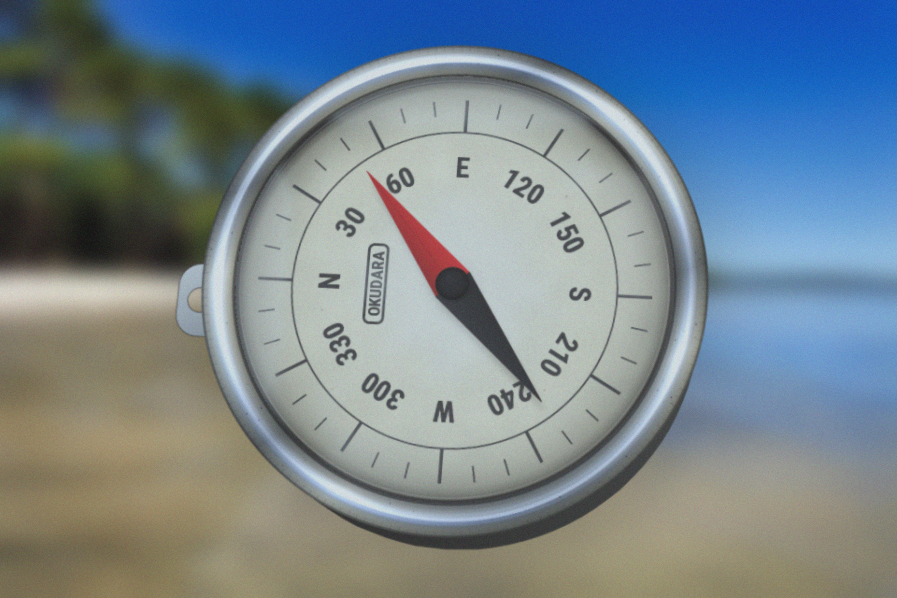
50 °
